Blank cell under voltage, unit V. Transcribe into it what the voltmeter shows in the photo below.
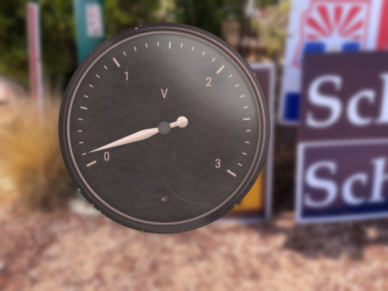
0.1 V
